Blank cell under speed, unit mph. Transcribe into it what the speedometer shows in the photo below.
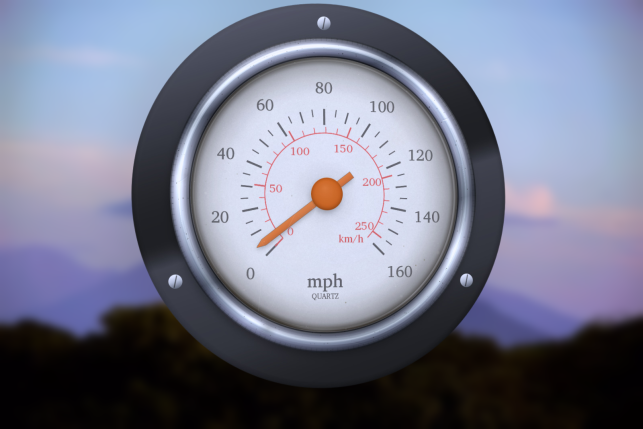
5 mph
